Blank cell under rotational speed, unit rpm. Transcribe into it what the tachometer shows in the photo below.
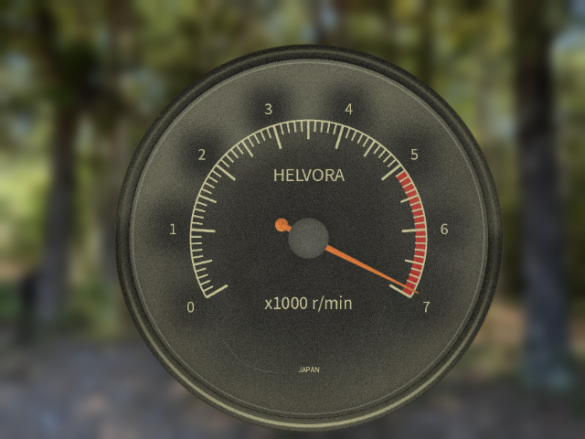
6900 rpm
